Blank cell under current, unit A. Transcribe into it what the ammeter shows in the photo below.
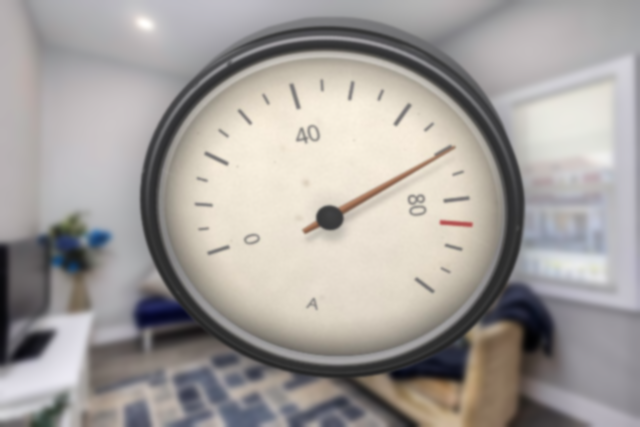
70 A
